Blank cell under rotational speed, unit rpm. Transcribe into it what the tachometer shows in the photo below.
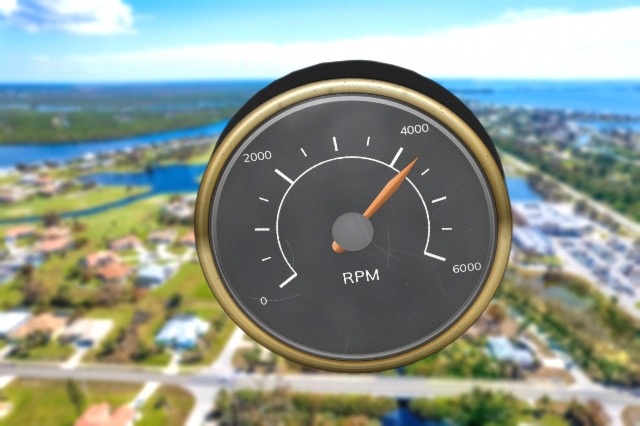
4250 rpm
